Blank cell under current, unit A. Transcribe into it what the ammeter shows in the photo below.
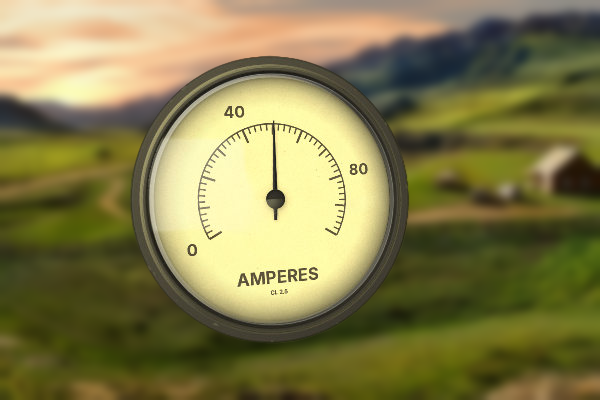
50 A
